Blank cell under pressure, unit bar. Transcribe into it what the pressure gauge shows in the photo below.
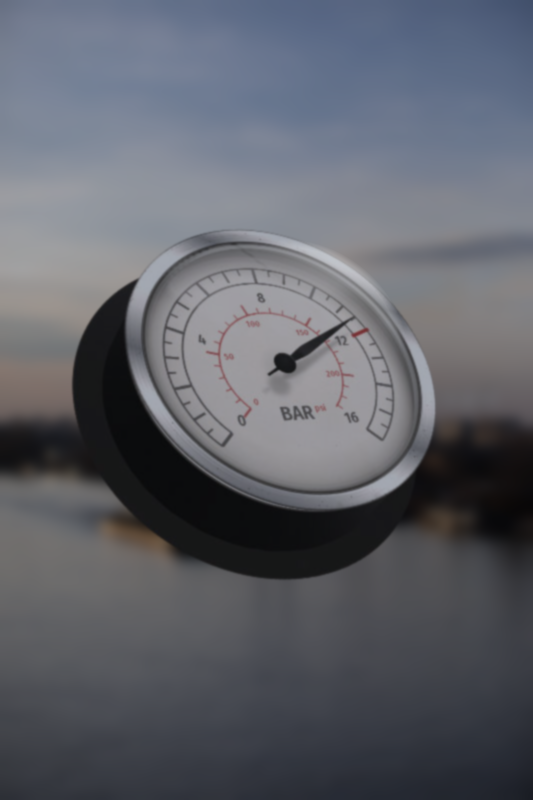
11.5 bar
